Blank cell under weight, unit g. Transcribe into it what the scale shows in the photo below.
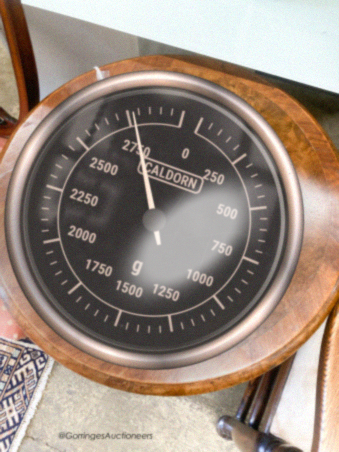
2775 g
